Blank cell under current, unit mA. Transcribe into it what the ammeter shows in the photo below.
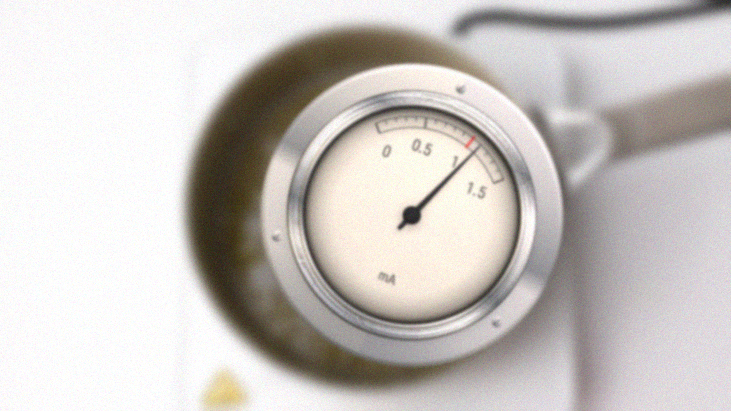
1.1 mA
